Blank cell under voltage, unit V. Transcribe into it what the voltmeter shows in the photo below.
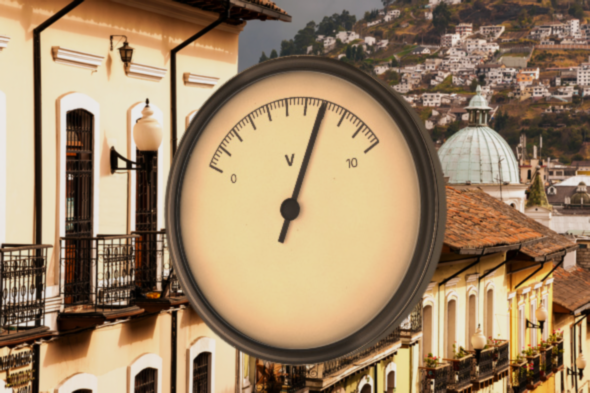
7 V
